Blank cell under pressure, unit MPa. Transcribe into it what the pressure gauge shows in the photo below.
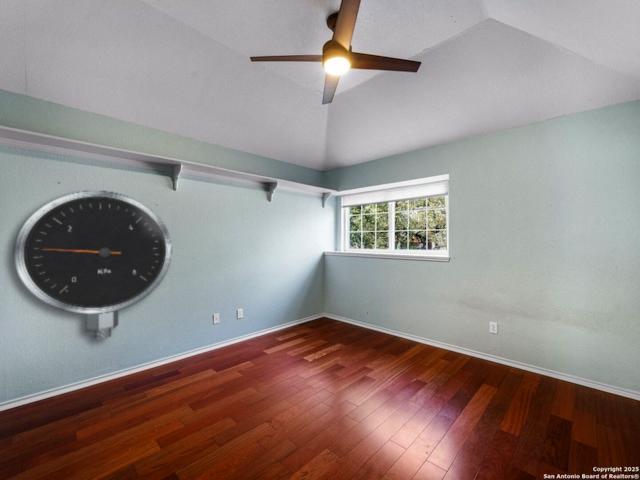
1.2 MPa
